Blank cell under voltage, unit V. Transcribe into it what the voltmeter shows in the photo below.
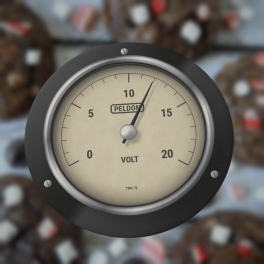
12 V
